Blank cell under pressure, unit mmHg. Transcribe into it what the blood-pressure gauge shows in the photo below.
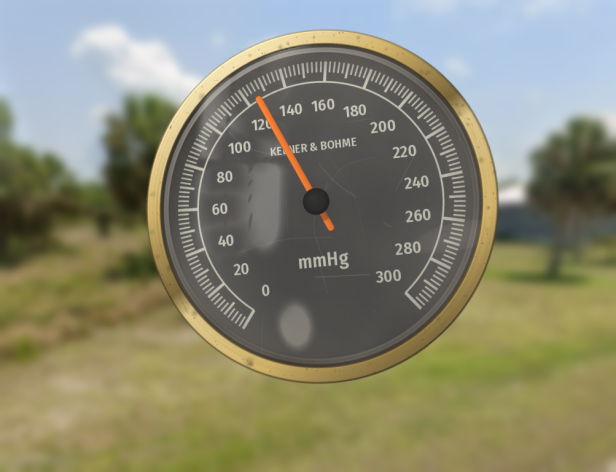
126 mmHg
